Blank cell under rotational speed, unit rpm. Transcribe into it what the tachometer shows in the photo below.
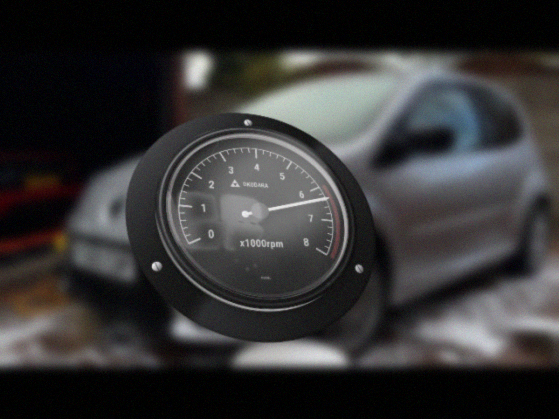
6400 rpm
